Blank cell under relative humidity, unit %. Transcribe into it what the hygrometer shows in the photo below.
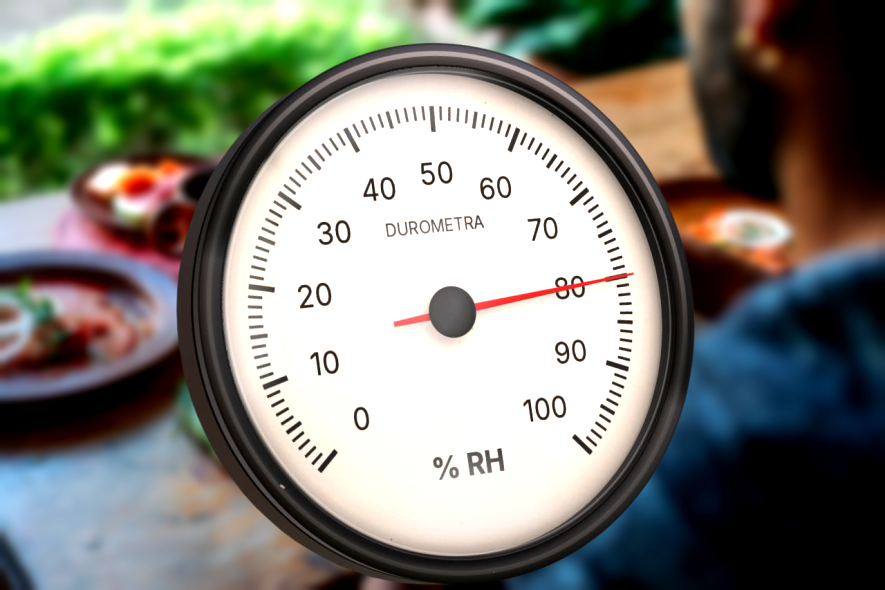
80 %
